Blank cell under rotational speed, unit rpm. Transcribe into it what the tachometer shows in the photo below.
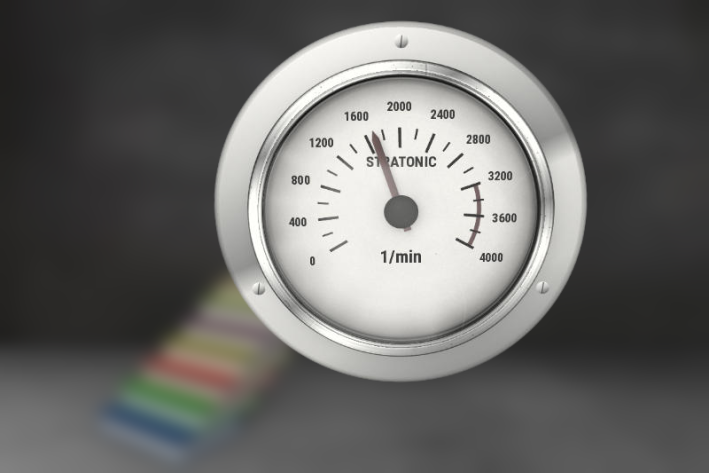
1700 rpm
